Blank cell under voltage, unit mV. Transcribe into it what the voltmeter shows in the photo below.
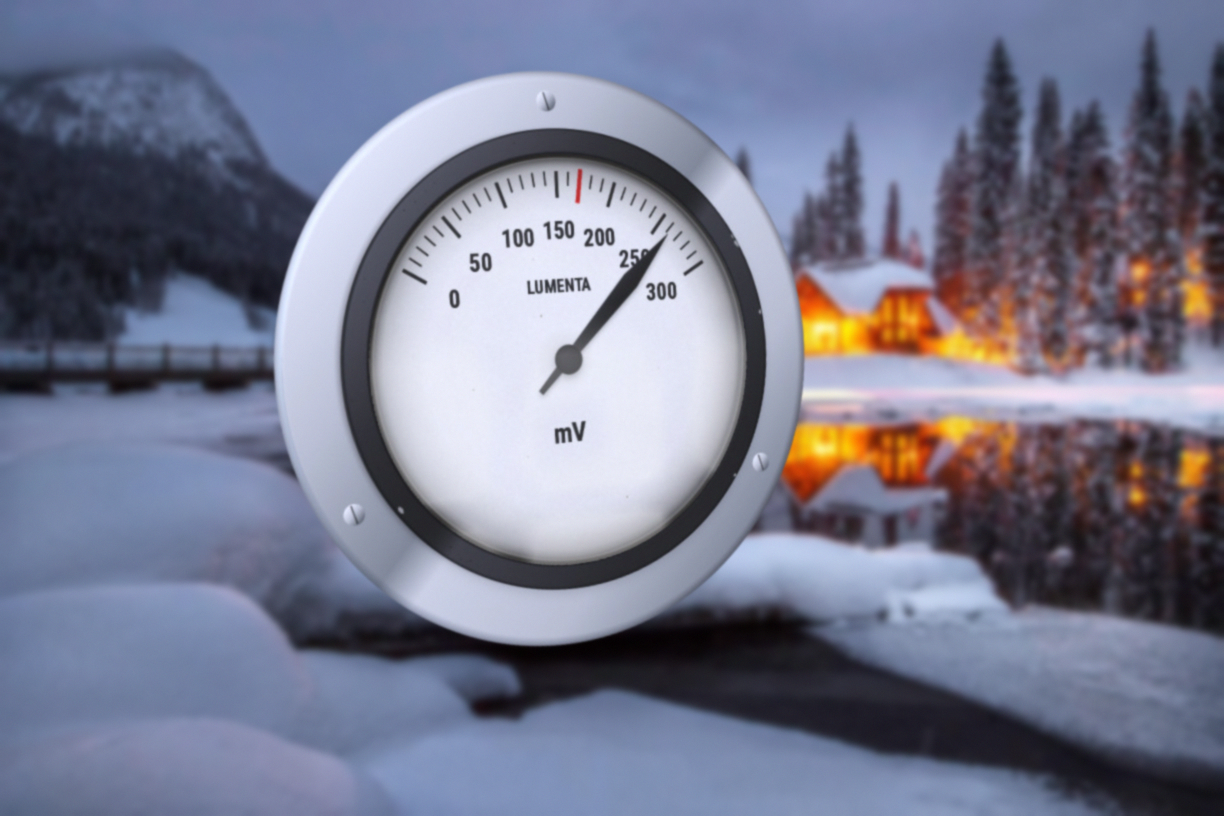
260 mV
